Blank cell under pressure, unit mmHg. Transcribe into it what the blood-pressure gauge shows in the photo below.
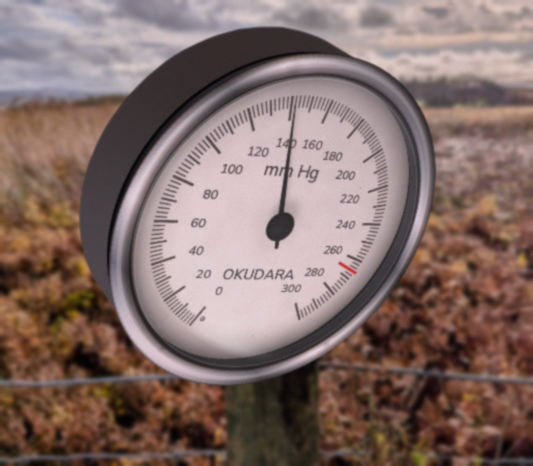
140 mmHg
